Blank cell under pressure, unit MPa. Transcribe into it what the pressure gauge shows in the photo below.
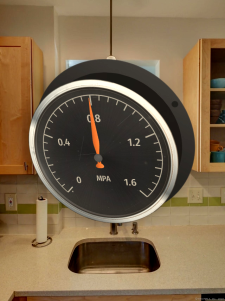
0.8 MPa
